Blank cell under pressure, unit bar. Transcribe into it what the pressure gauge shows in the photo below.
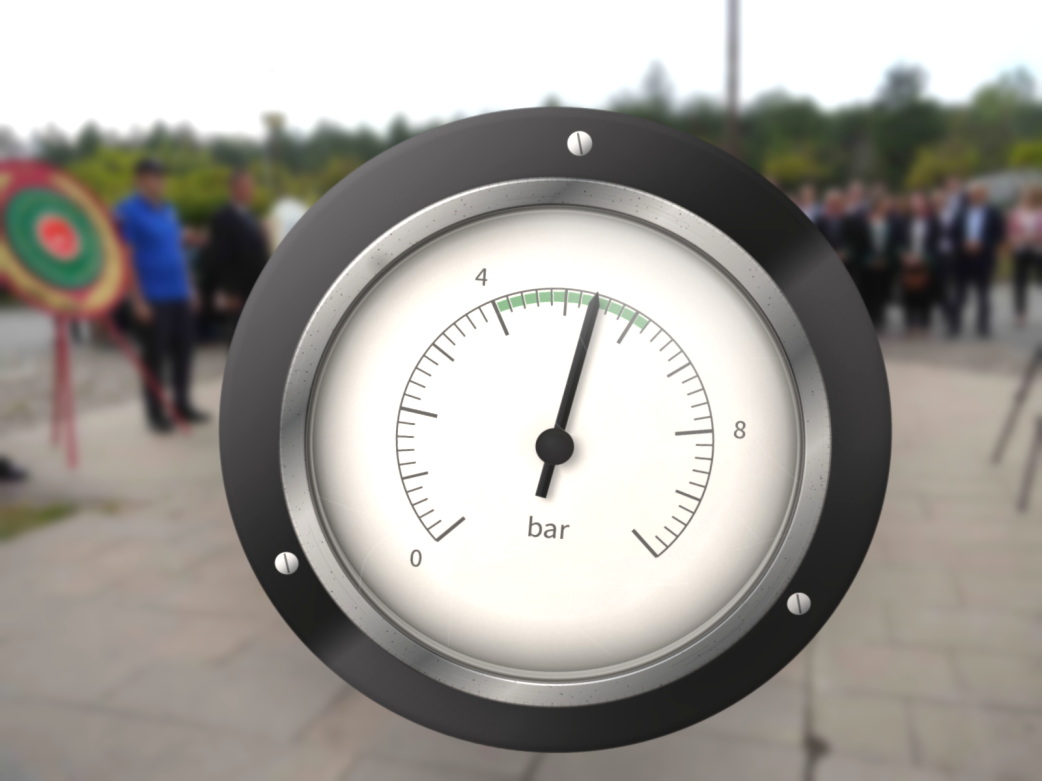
5.4 bar
